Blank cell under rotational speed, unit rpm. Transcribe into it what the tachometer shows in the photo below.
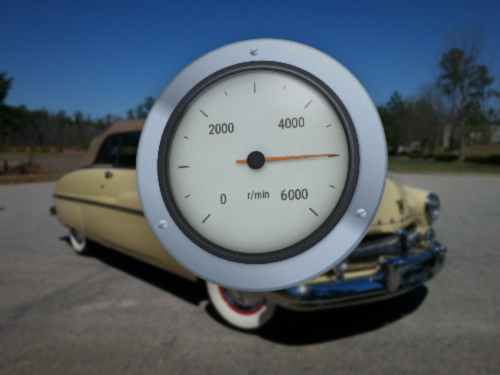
5000 rpm
